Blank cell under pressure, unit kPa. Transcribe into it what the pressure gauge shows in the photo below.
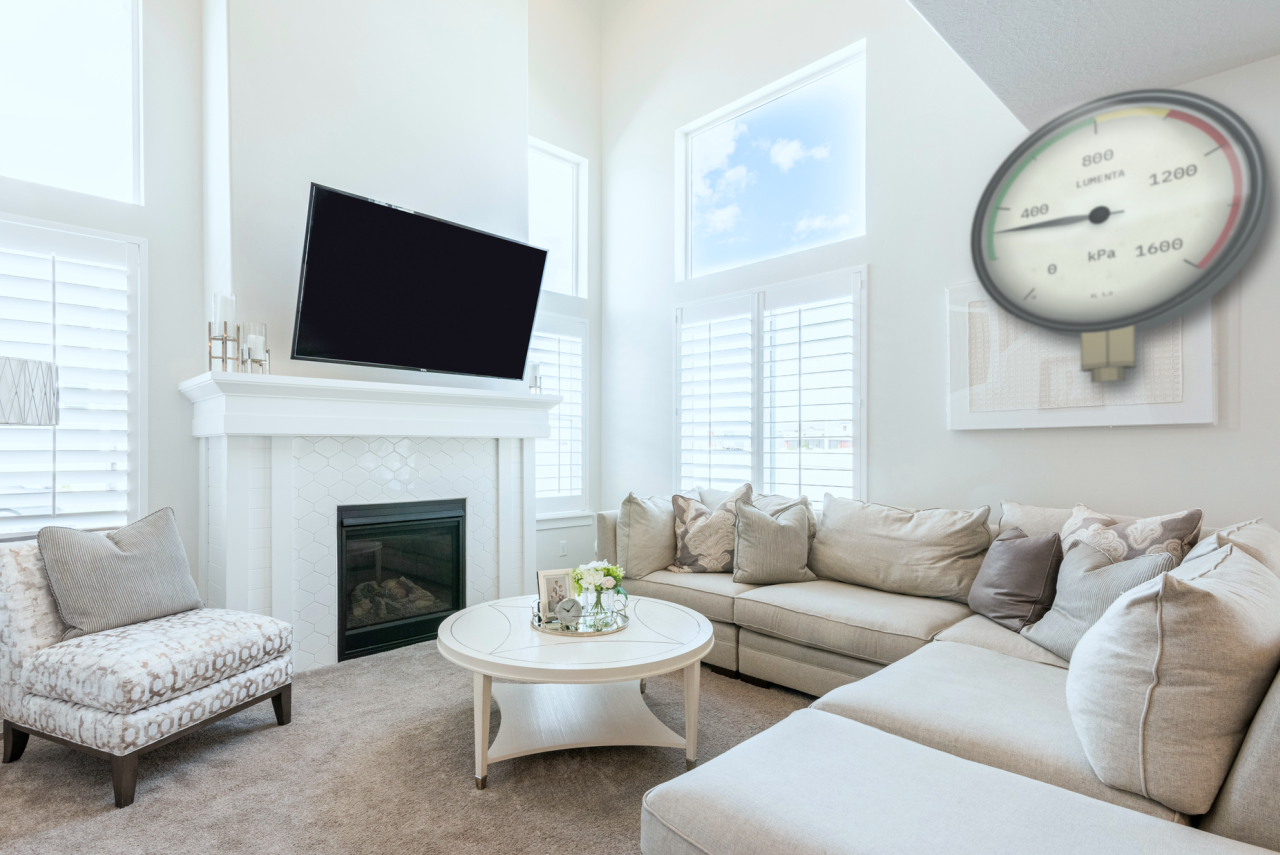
300 kPa
